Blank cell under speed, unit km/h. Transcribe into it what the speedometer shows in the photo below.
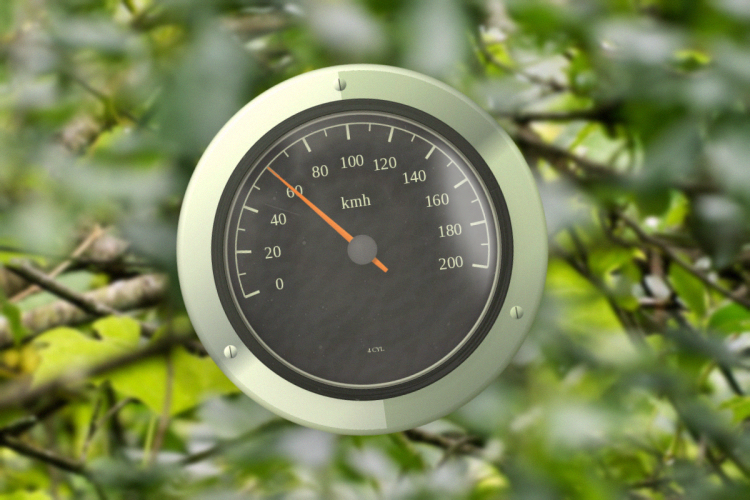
60 km/h
